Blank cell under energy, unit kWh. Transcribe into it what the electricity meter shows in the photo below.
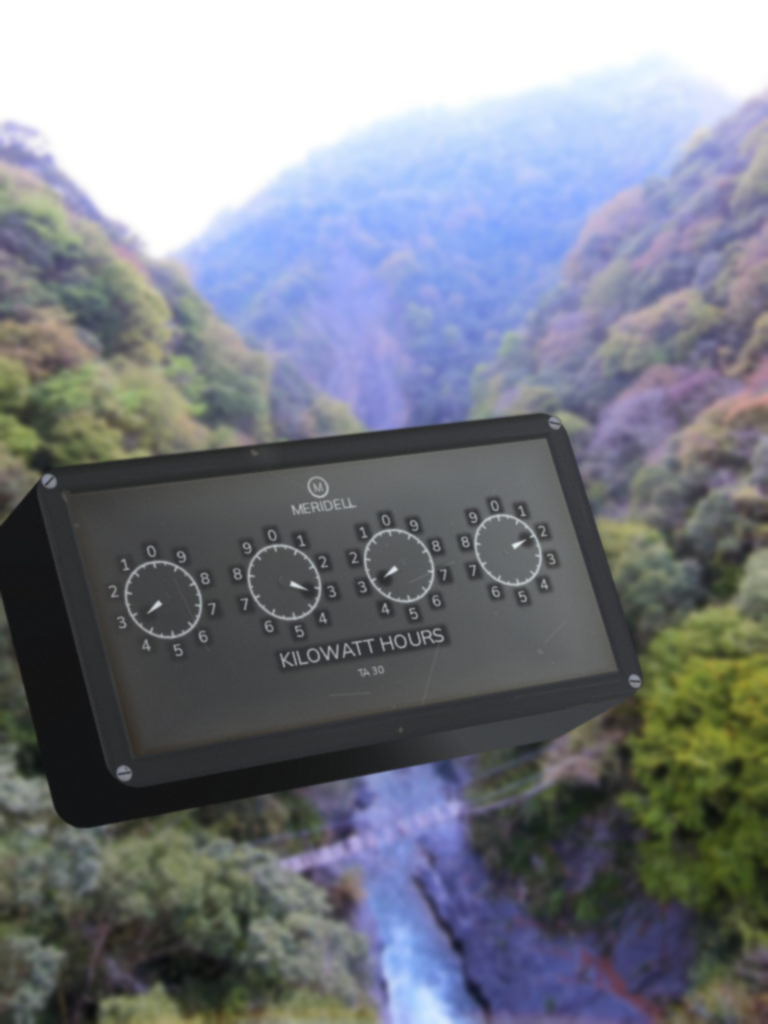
3332 kWh
